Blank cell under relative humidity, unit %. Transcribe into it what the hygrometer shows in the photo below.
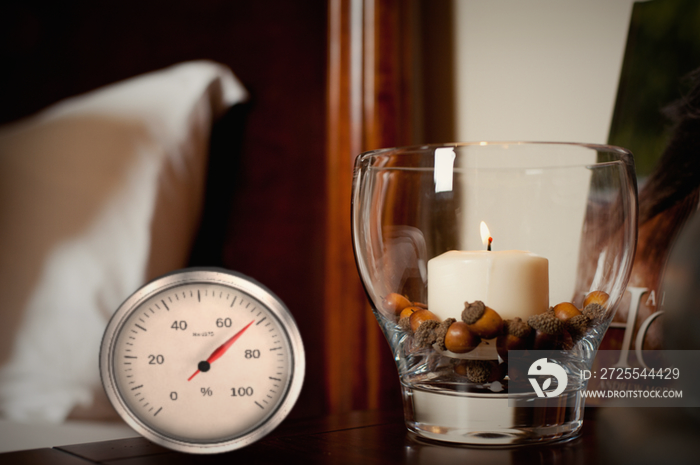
68 %
